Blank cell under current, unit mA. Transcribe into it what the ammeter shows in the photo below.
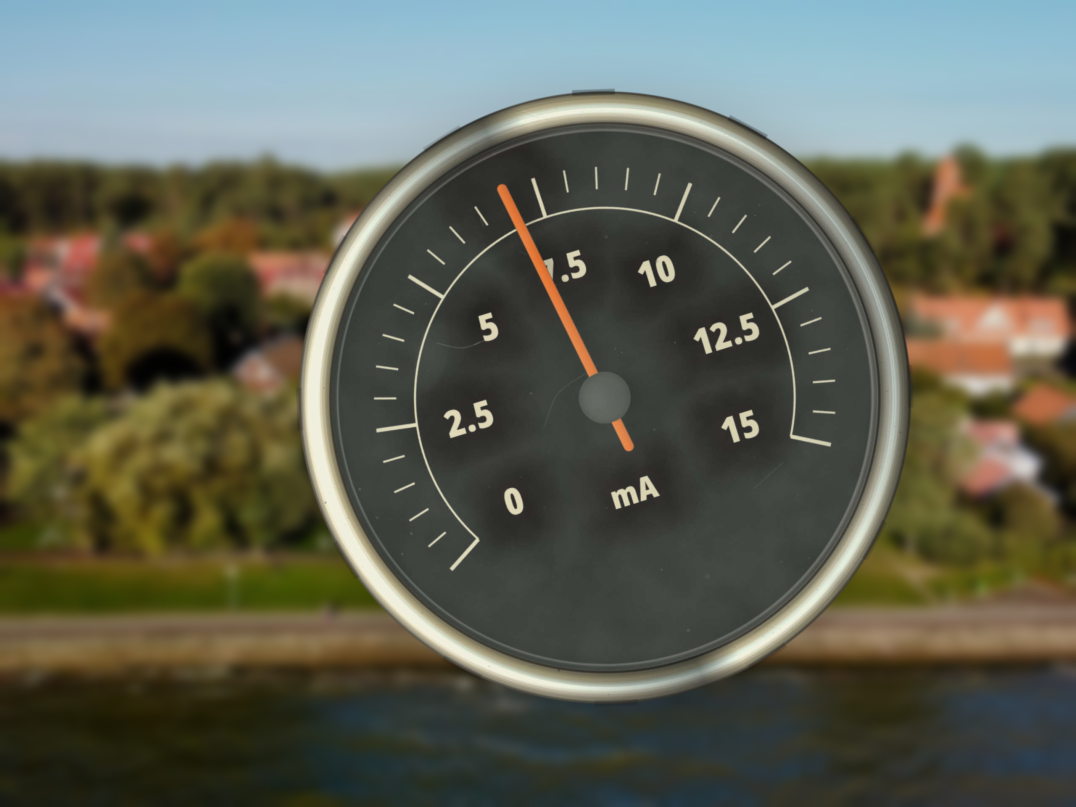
7 mA
